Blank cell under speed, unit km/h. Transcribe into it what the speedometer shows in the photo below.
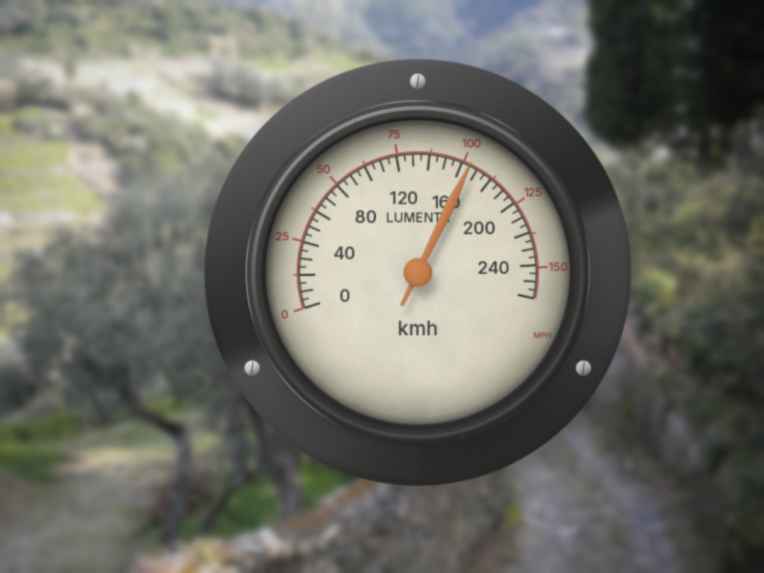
165 km/h
